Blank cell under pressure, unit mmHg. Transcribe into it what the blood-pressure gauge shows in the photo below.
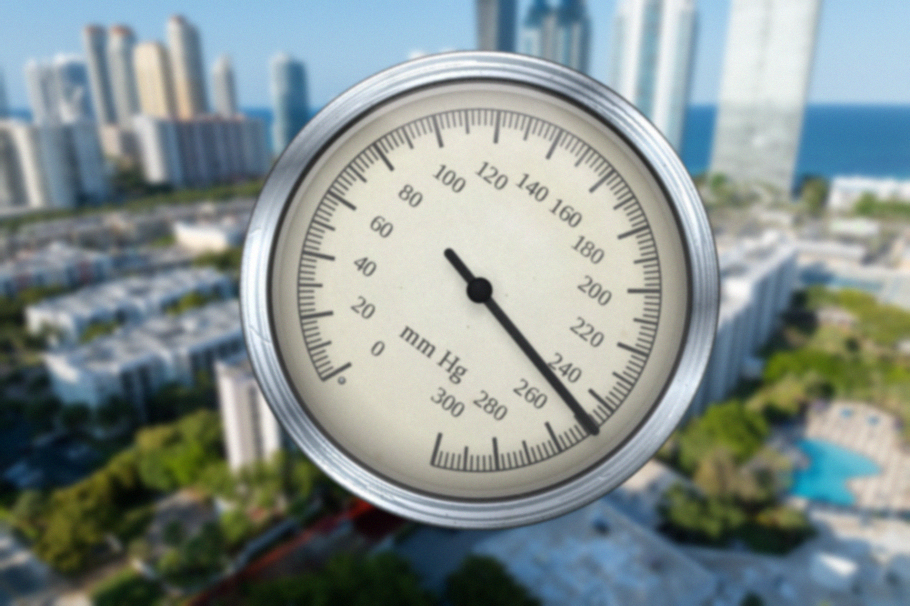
248 mmHg
